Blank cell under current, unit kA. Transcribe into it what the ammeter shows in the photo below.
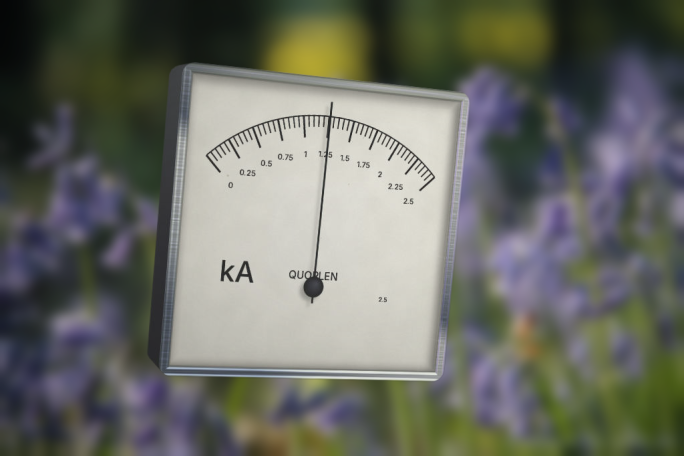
1.25 kA
